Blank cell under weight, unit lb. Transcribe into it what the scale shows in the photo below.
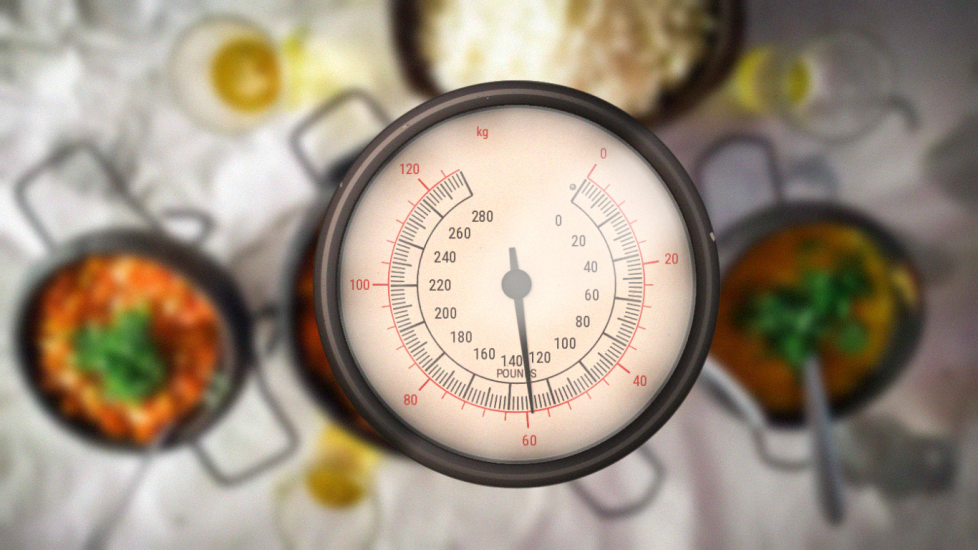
130 lb
